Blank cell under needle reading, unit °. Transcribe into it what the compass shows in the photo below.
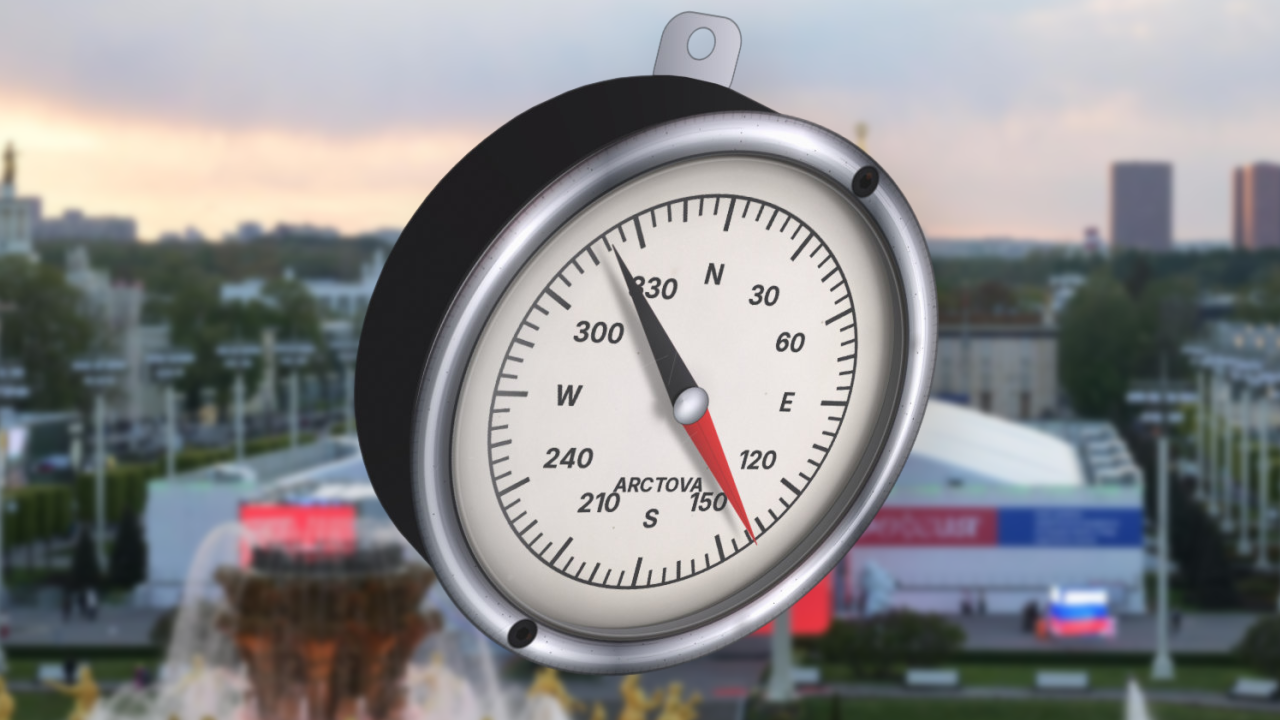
140 °
